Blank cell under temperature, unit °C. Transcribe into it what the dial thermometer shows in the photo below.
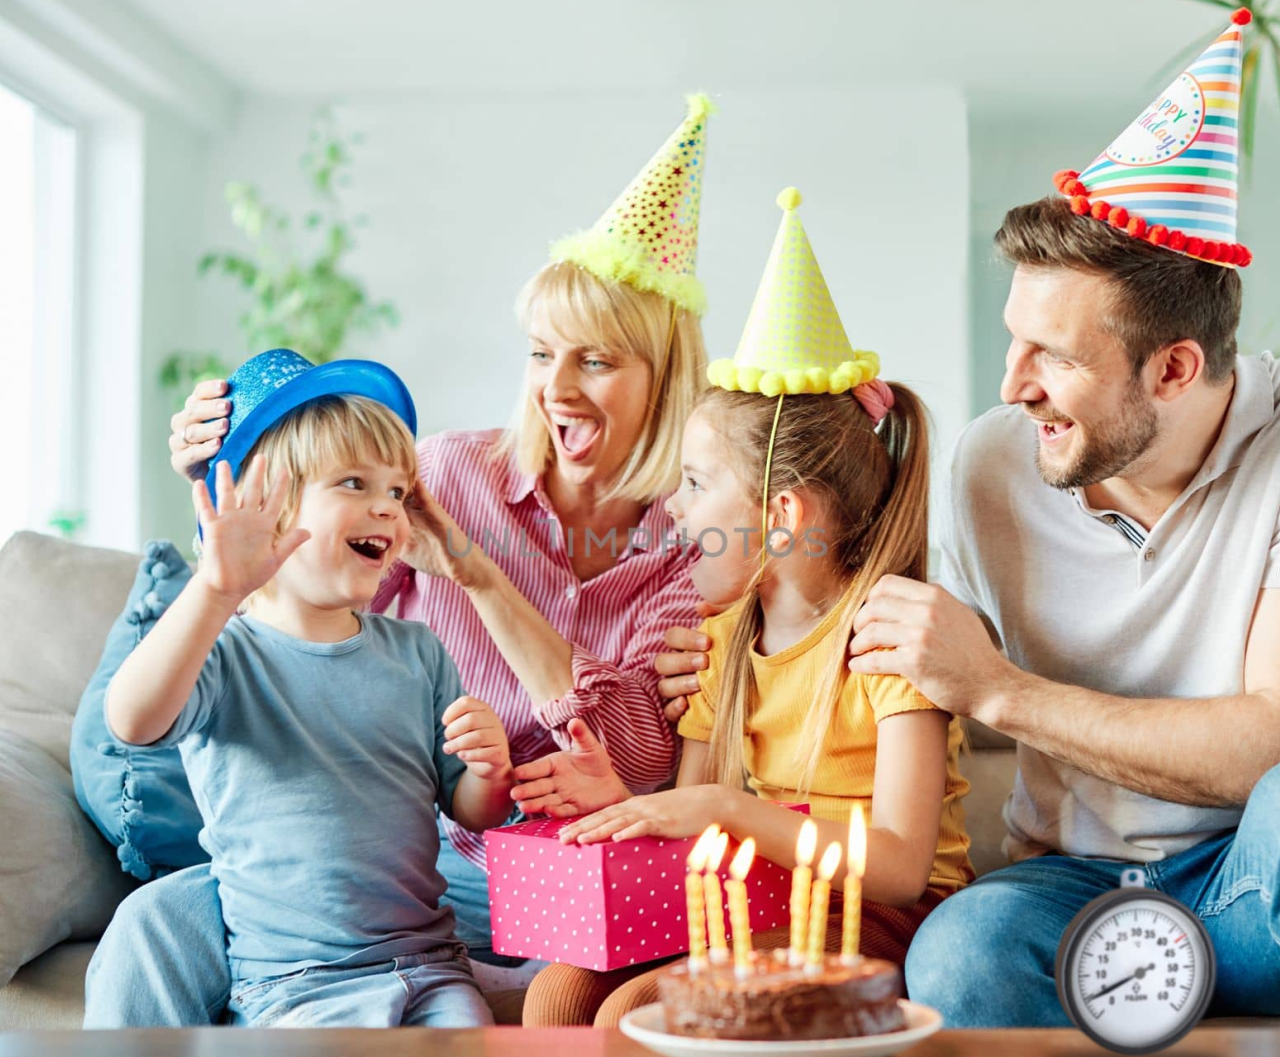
5 °C
